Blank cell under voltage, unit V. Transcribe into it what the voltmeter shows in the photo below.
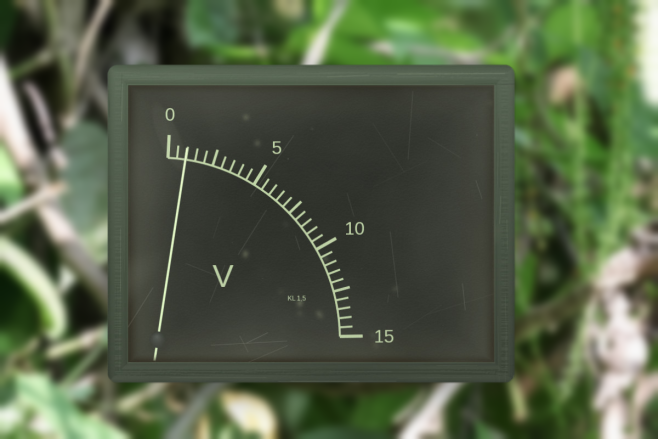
1 V
